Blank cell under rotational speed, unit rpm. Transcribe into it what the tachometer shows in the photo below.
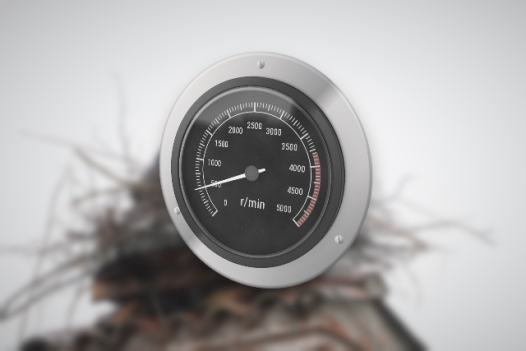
500 rpm
